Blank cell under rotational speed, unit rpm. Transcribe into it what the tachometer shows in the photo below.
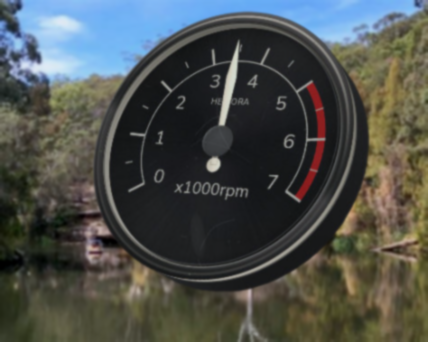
3500 rpm
